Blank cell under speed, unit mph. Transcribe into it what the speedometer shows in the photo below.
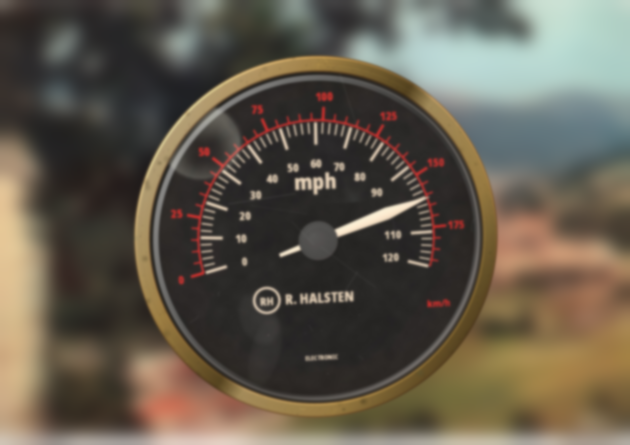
100 mph
